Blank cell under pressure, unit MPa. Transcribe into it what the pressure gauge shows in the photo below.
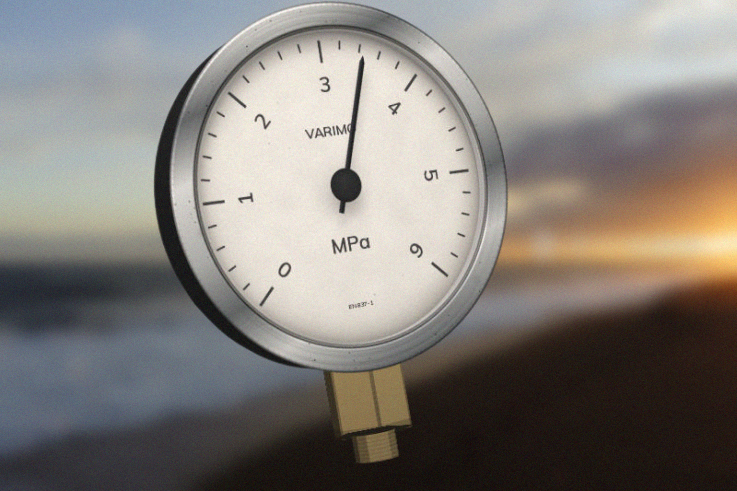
3.4 MPa
